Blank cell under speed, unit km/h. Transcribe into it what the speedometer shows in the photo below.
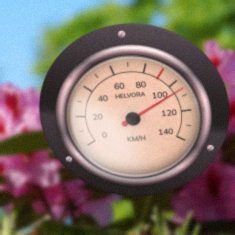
105 km/h
